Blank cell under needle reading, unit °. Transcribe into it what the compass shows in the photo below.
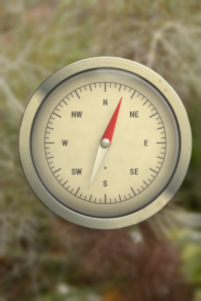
20 °
